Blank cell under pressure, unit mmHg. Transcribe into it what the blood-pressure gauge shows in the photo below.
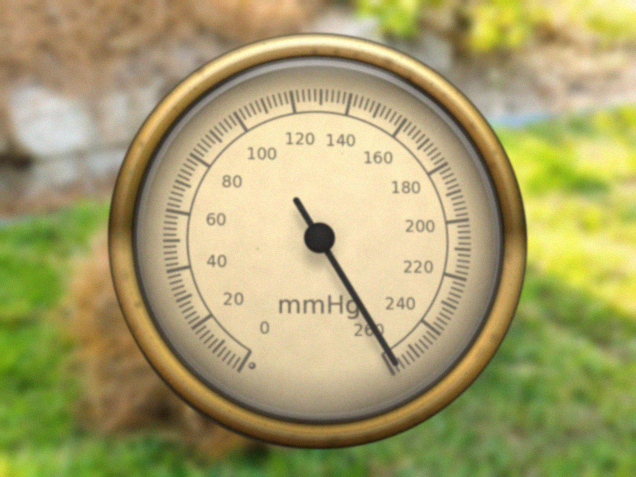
258 mmHg
